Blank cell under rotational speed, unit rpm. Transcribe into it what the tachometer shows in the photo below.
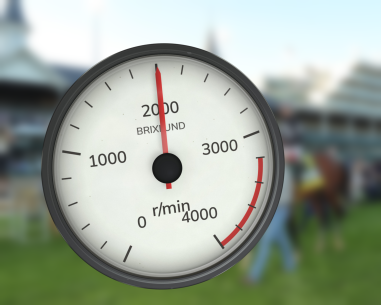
2000 rpm
